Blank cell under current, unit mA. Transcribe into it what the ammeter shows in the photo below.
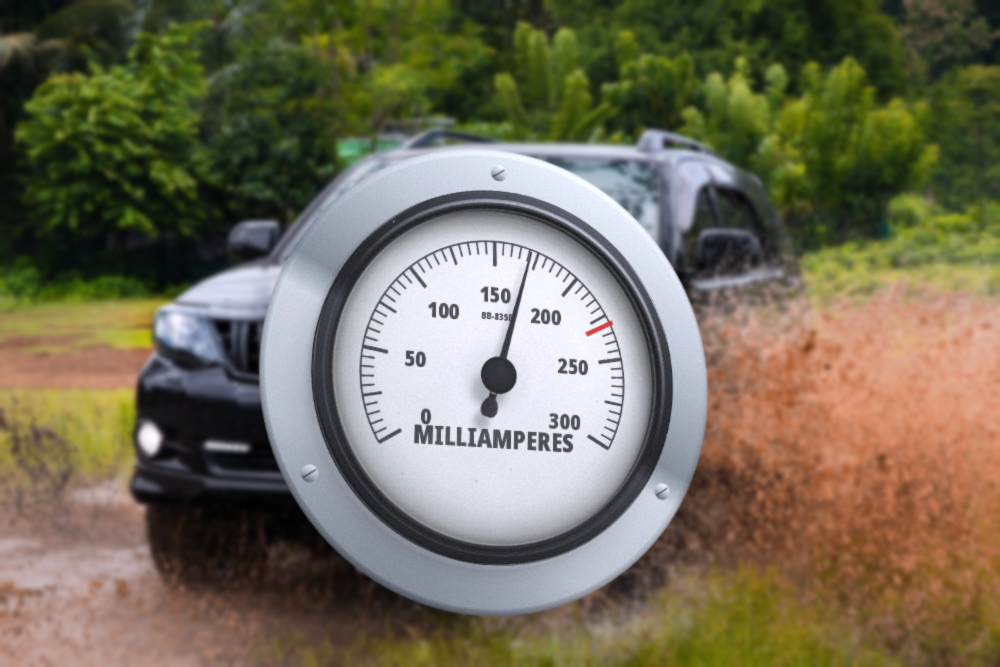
170 mA
